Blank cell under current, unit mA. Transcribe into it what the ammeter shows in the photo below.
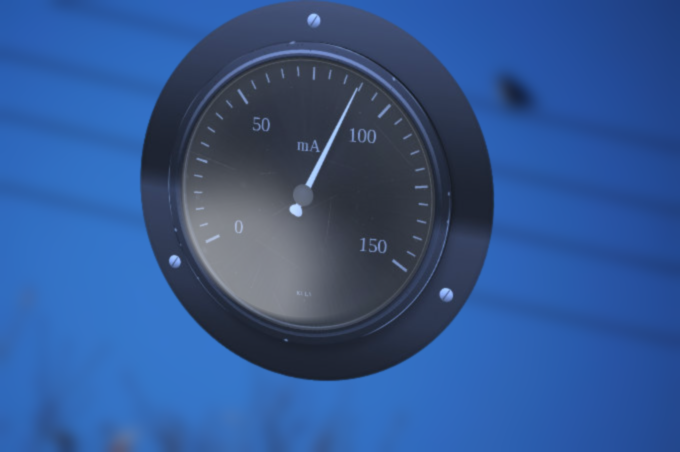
90 mA
